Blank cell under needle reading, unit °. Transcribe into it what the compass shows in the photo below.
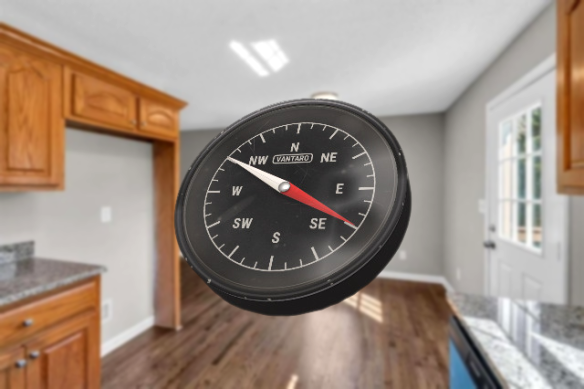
120 °
